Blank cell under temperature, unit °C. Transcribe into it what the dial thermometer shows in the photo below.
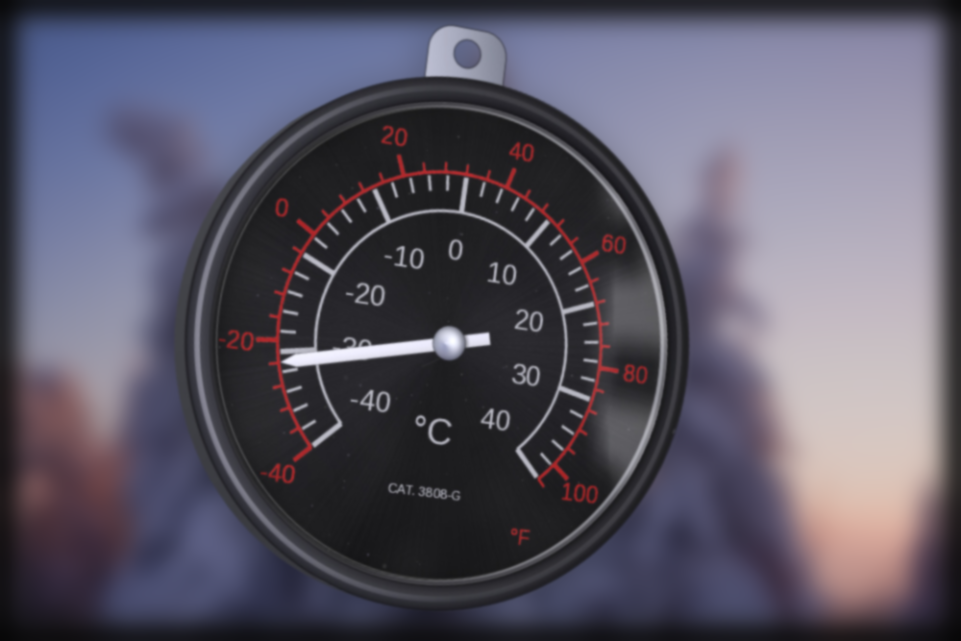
-31 °C
